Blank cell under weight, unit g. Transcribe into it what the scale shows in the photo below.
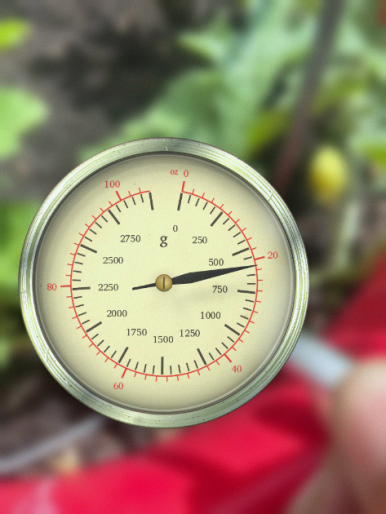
600 g
